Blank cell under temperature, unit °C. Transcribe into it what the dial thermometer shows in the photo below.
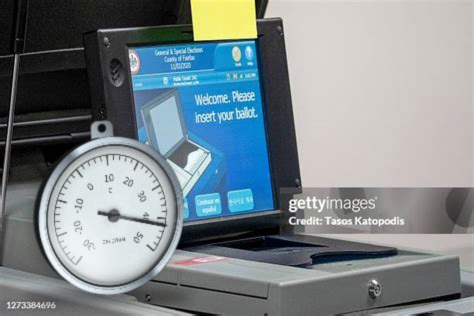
42 °C
